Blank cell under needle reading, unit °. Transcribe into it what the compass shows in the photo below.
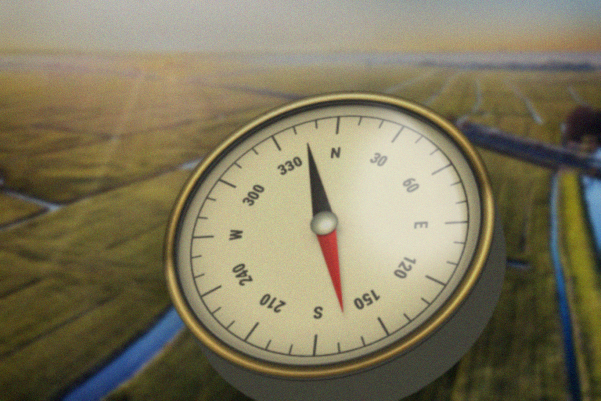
165 °
